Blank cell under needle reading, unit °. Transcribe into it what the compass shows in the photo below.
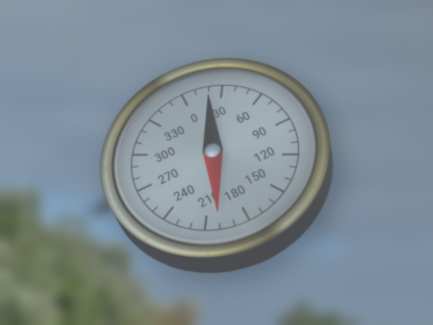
200 °
